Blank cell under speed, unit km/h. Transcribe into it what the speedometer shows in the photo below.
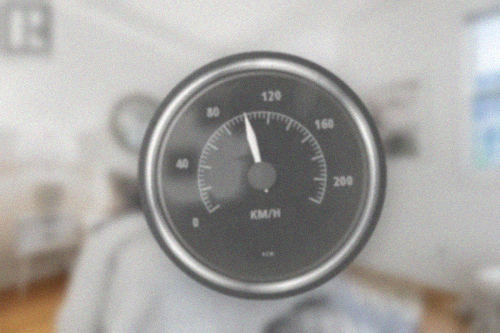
100 km/h
